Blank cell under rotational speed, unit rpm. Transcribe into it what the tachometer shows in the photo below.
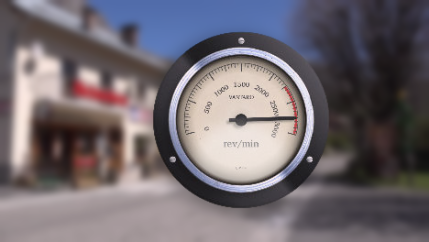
2750 rpm
